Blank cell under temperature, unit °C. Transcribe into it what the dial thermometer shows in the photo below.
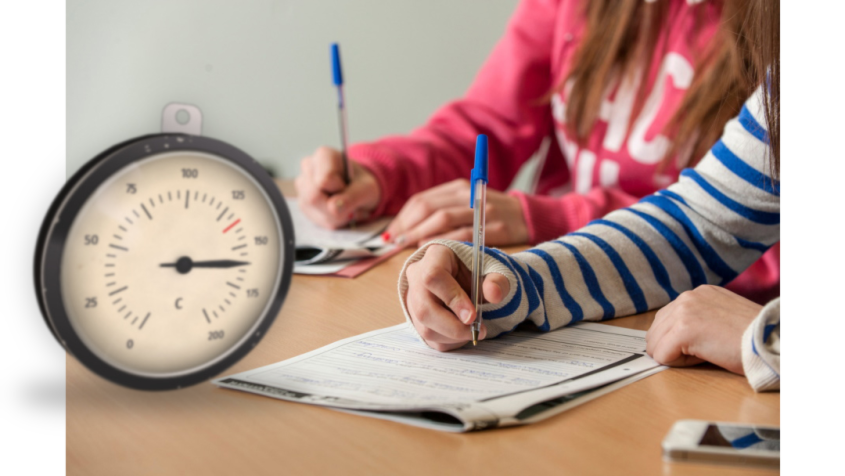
160 °C
